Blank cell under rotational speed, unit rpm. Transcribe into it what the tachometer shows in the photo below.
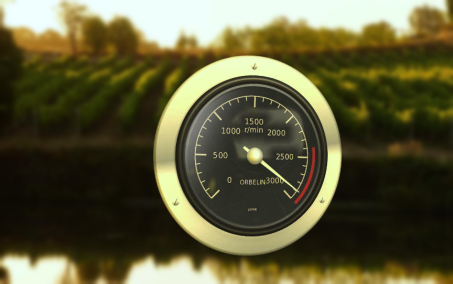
2900 rpm
